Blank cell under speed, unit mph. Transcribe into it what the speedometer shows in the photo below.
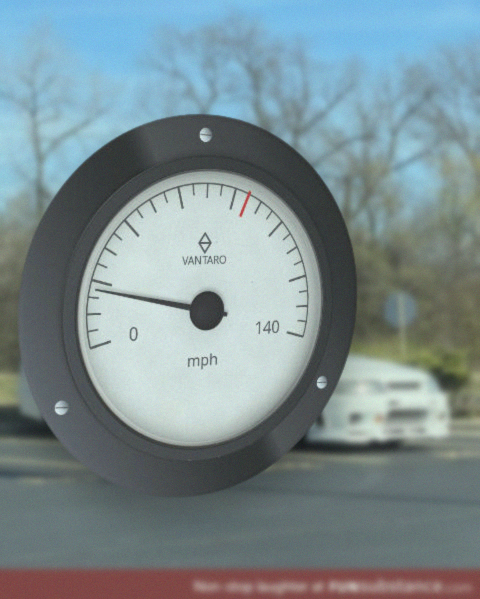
17.5 mph
